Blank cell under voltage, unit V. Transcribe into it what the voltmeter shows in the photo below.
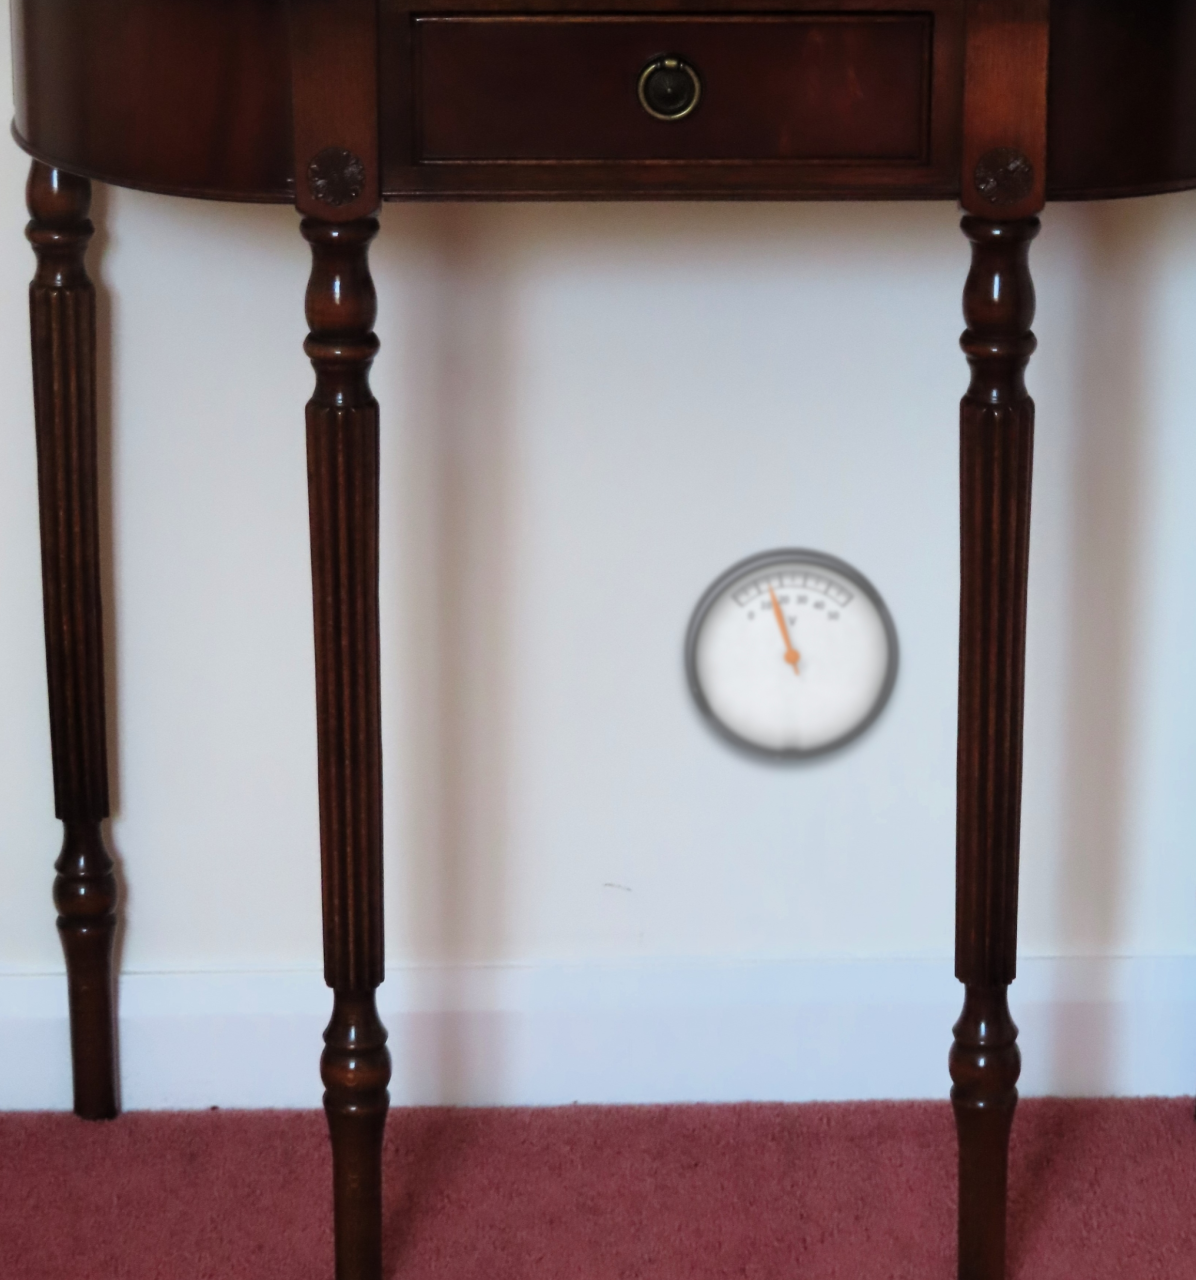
15 V
